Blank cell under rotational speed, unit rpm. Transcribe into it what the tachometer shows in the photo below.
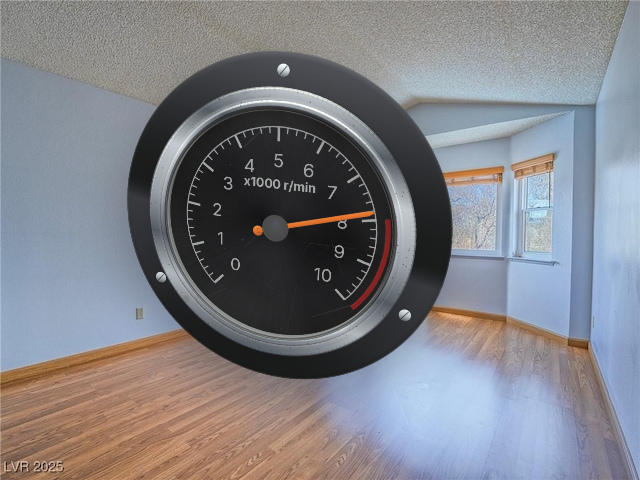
7800 rpm
